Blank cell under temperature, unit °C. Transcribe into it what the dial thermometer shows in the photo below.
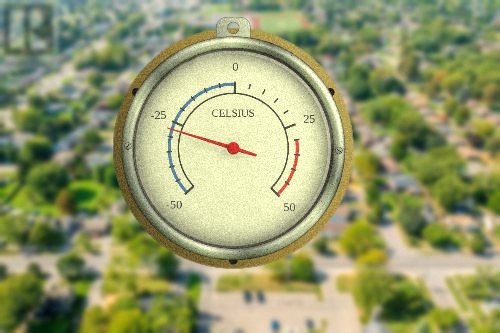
-27.5 °C
